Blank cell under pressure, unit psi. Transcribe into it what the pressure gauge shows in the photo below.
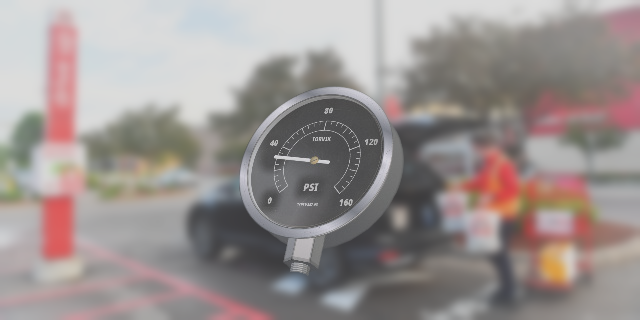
30 psi
